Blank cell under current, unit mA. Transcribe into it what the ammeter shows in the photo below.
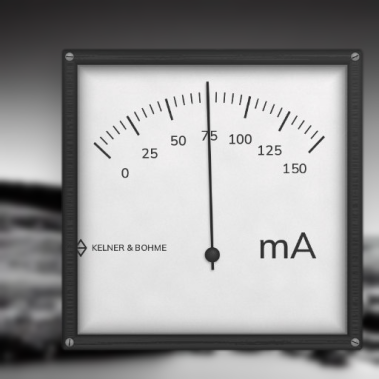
75 mA
